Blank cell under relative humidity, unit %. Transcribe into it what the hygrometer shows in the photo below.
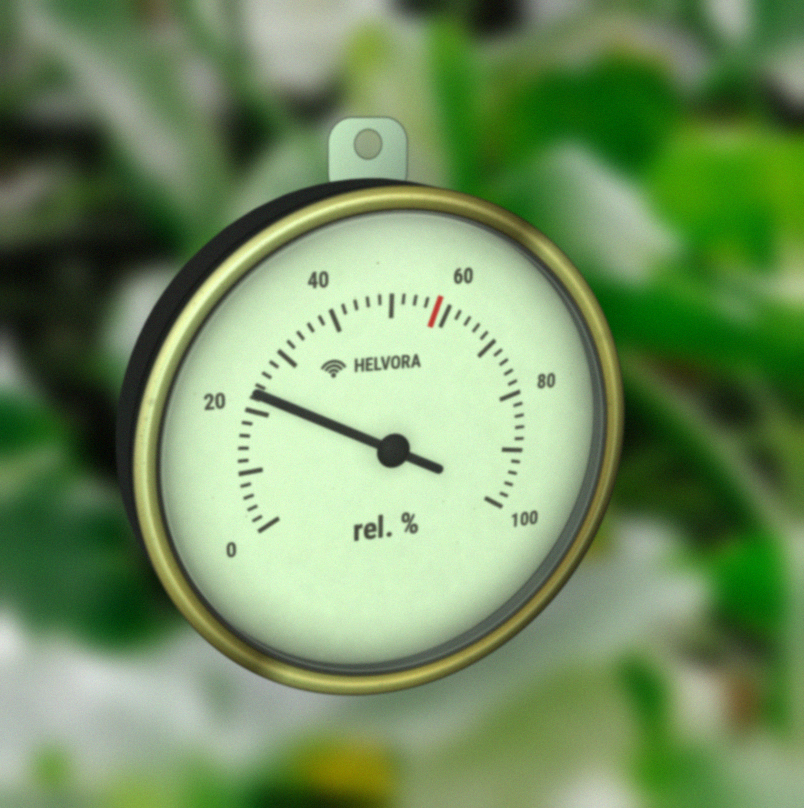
23 %
